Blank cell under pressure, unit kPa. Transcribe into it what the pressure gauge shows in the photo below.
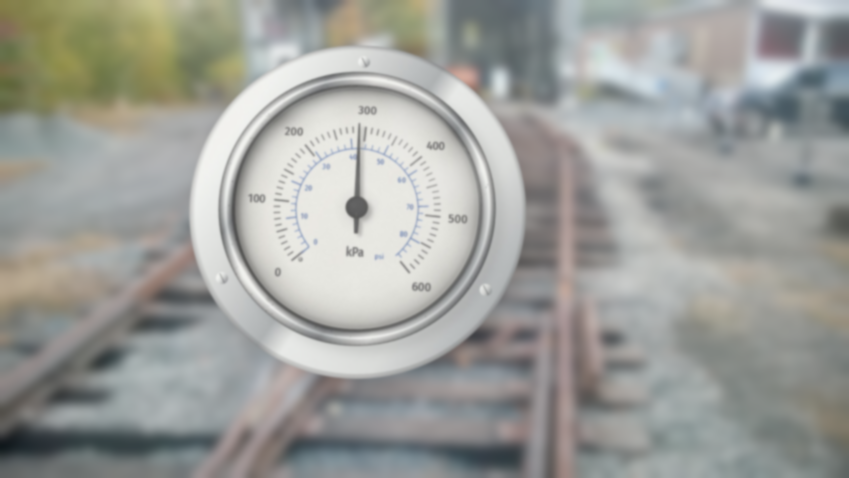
290 kPa
